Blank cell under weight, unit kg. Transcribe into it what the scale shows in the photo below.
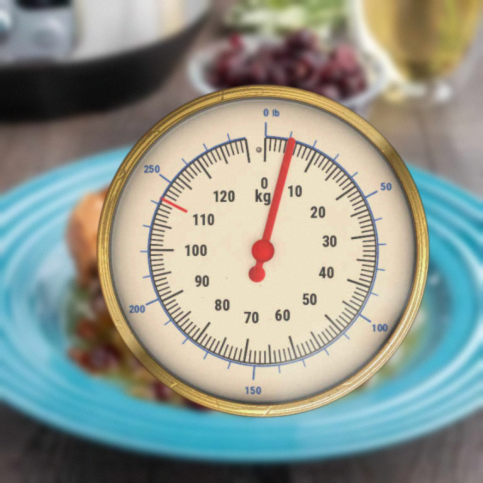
5 kg
